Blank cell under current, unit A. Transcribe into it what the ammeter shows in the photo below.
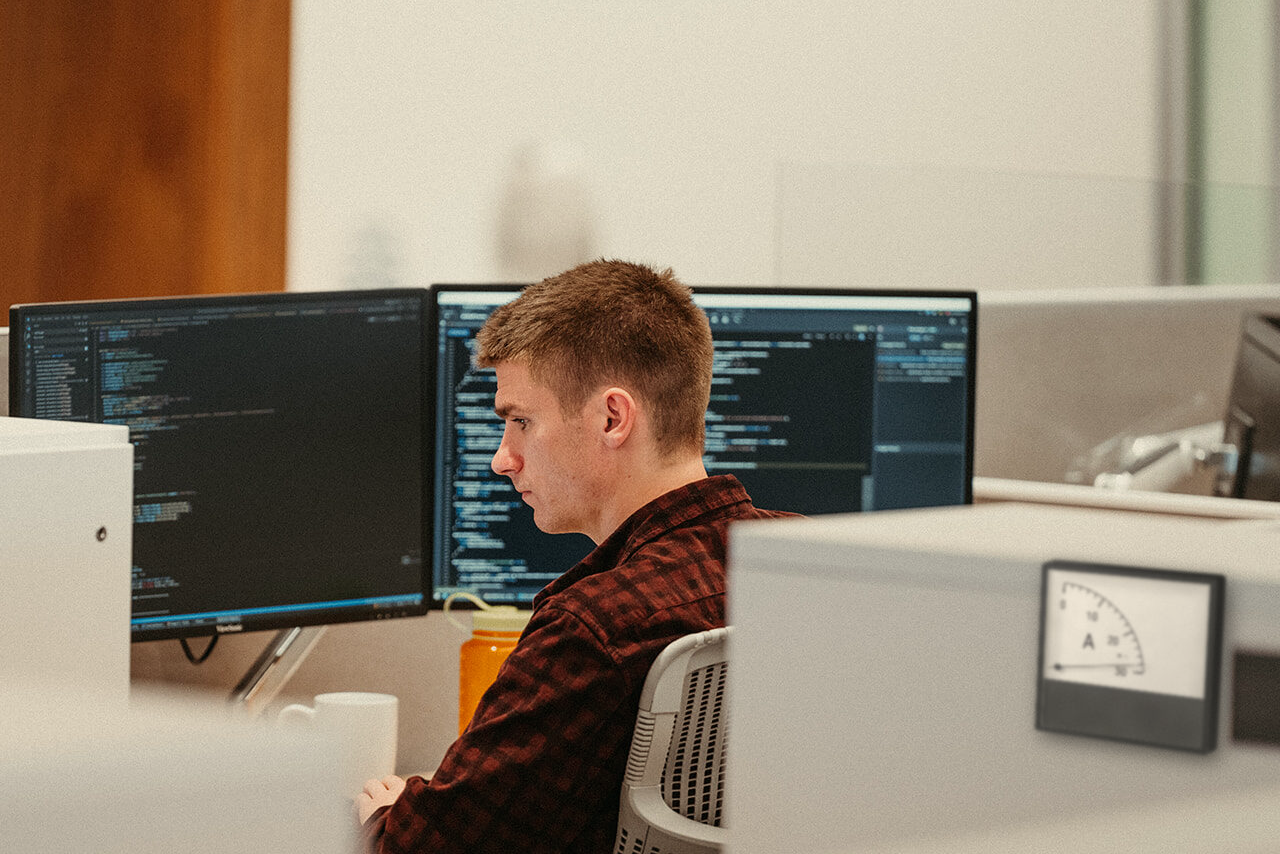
28 A
